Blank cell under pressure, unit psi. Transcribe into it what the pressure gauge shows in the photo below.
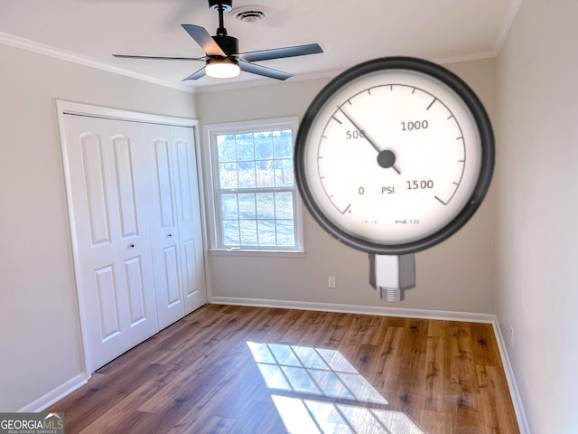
550 psi
